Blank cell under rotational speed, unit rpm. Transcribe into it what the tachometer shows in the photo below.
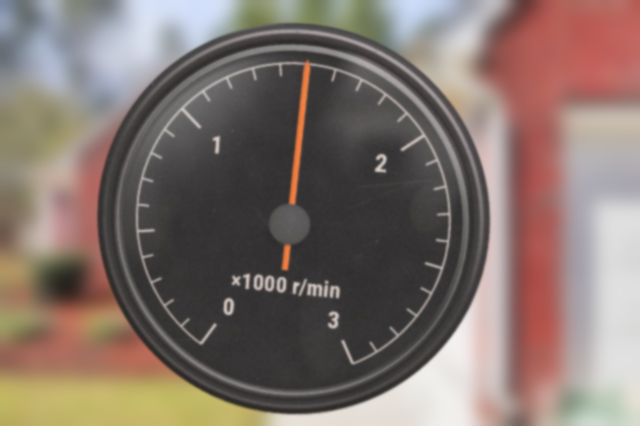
1500 rpm
